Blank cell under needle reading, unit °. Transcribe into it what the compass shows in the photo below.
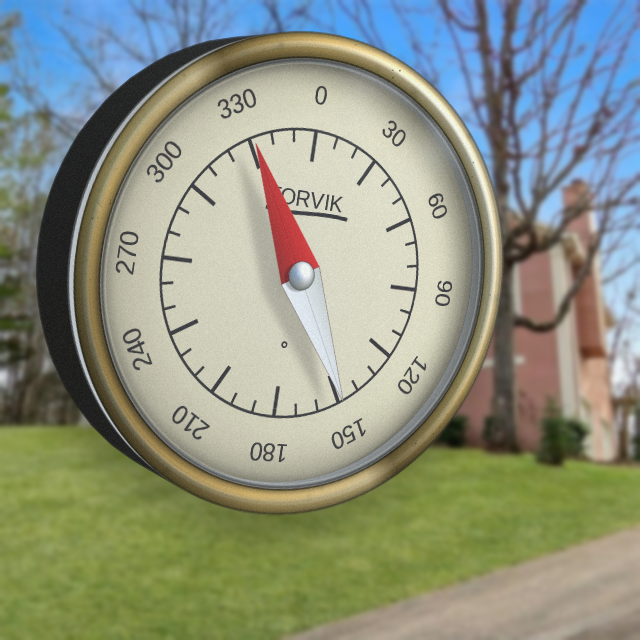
330 °
